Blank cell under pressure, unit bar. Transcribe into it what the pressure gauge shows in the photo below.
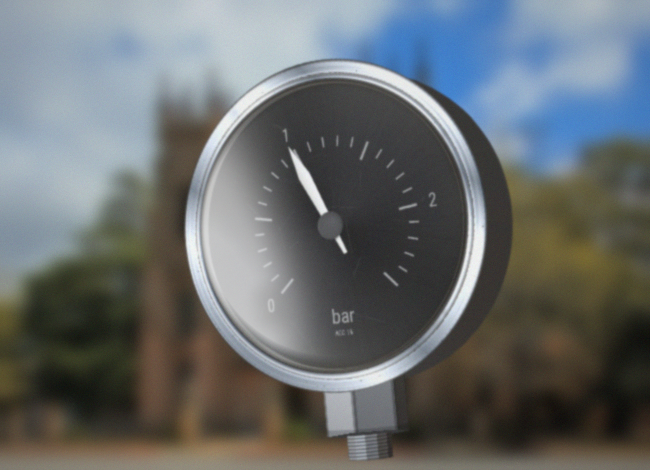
1 bar
